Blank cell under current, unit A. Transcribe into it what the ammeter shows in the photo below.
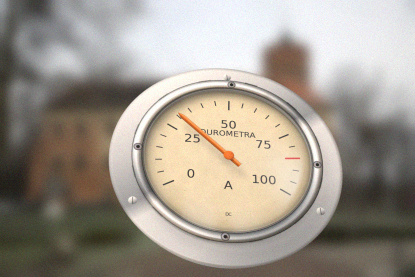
30 A
